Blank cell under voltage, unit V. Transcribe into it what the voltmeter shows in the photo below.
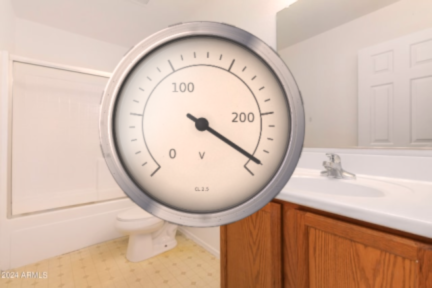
240 V
